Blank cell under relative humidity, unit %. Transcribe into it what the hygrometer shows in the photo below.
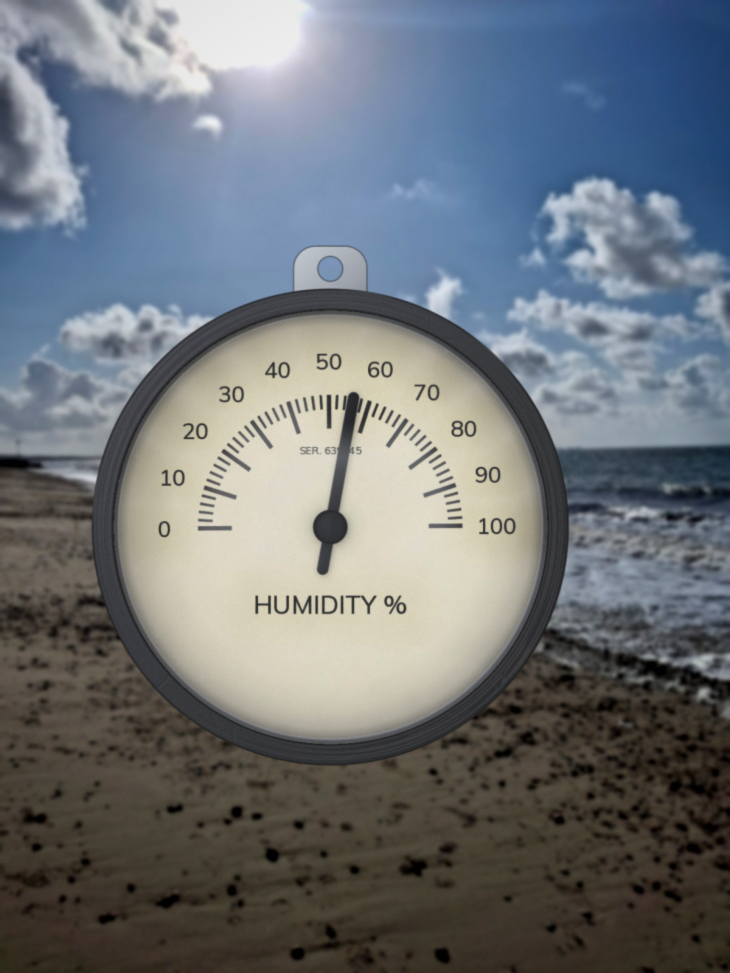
56 %
